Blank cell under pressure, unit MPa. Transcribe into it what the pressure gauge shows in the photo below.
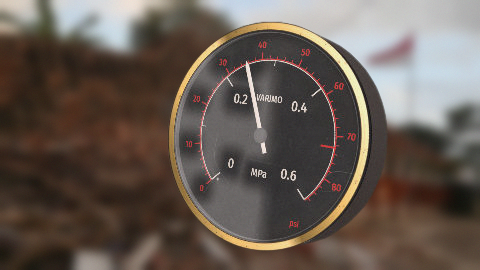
0.25 MPa
